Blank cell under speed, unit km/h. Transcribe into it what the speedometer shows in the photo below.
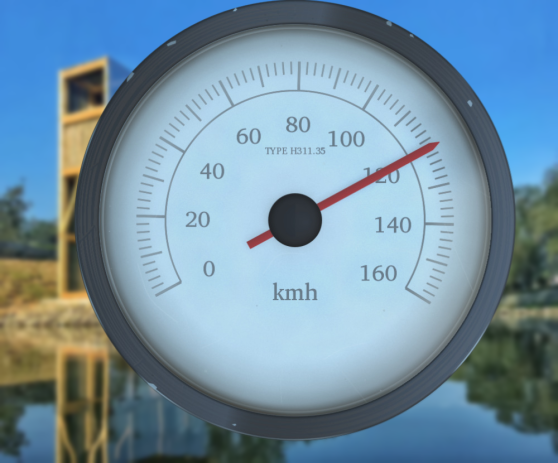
120 km/h
